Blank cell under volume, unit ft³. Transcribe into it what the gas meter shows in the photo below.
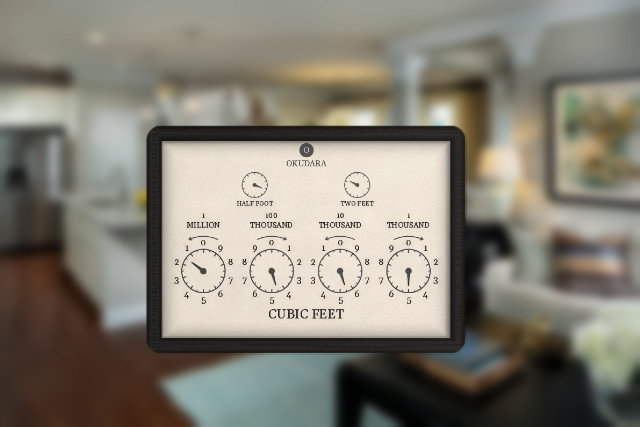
145500 ft³
